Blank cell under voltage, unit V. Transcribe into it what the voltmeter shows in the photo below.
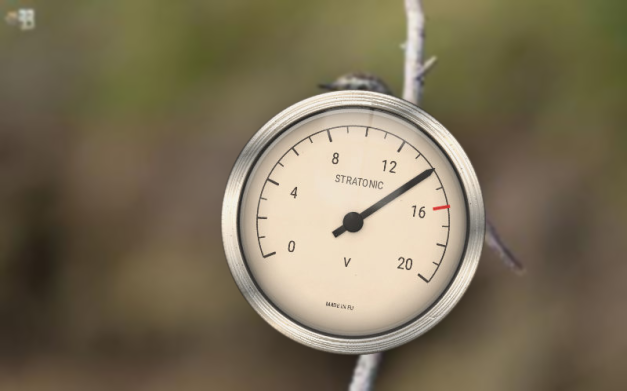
14 V
